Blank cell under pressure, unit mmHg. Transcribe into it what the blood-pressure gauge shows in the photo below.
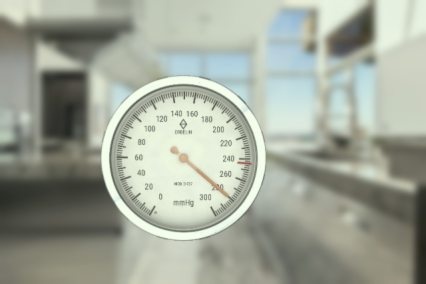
280 mmHg
